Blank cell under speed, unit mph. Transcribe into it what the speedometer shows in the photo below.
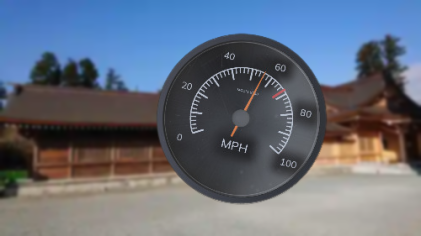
56 mph
